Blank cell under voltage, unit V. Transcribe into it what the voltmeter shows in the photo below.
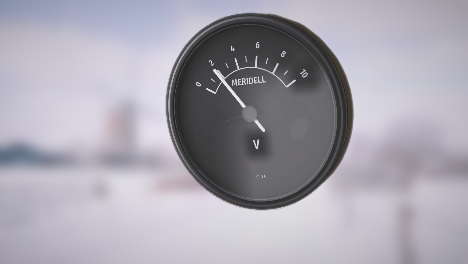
2 V
